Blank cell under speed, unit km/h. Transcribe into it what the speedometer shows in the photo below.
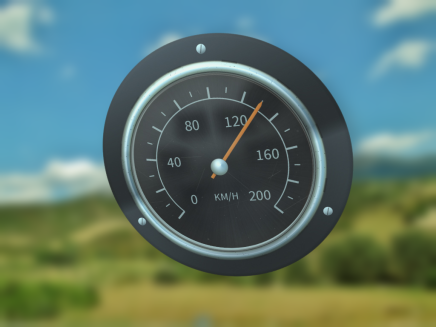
130 km/h
